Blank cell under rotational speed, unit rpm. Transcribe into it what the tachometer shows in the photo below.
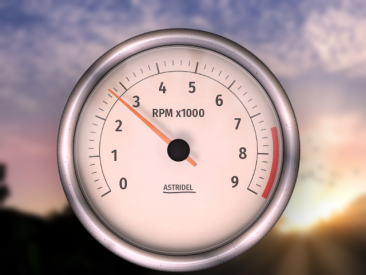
2700 rpm
